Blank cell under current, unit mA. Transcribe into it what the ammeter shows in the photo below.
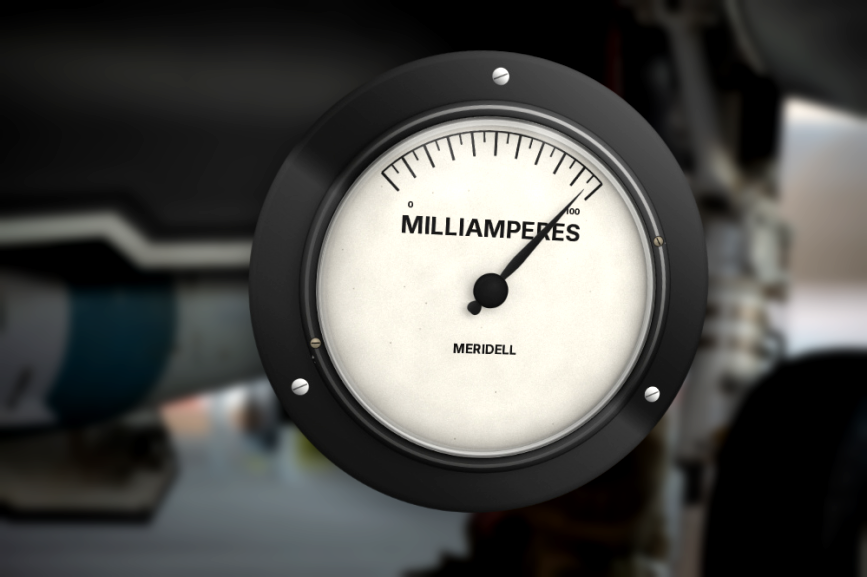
95 mA
